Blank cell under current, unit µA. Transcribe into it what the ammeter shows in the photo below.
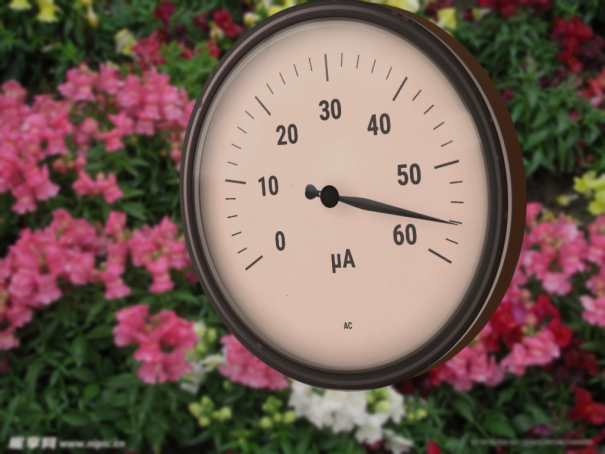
56 µA
